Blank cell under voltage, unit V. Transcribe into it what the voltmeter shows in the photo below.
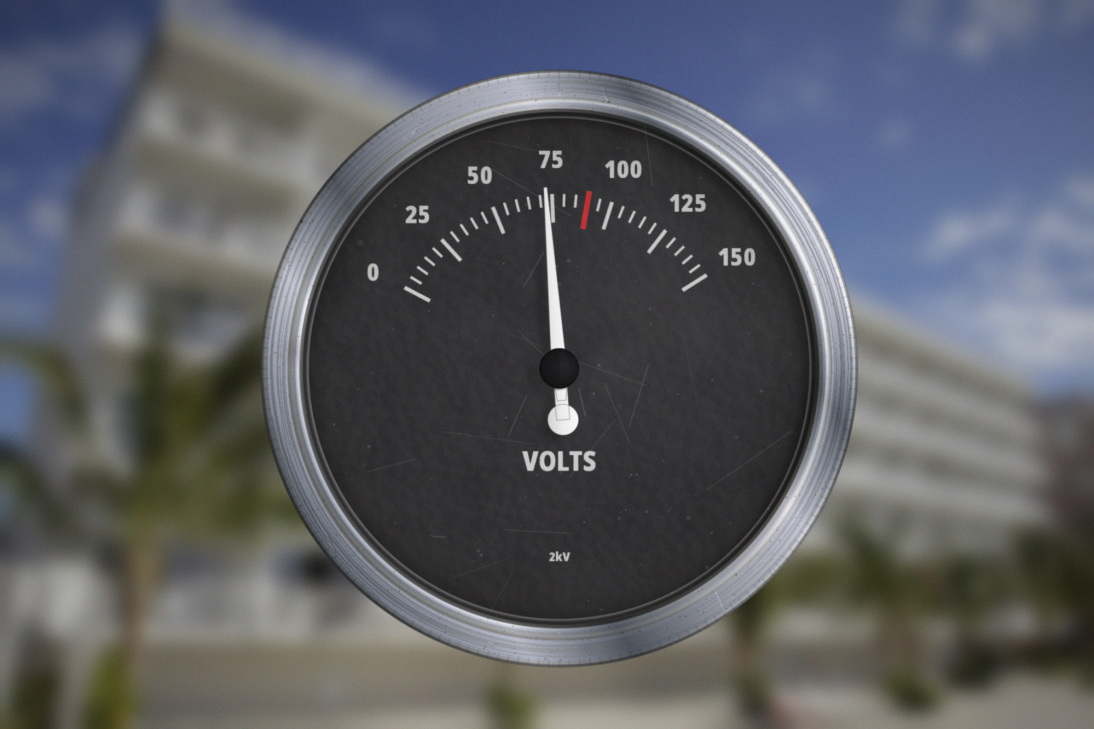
72.5 V
